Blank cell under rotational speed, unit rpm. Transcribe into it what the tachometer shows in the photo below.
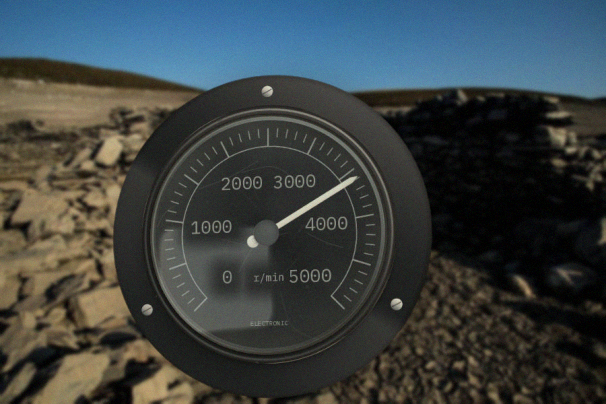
3600 rpm
